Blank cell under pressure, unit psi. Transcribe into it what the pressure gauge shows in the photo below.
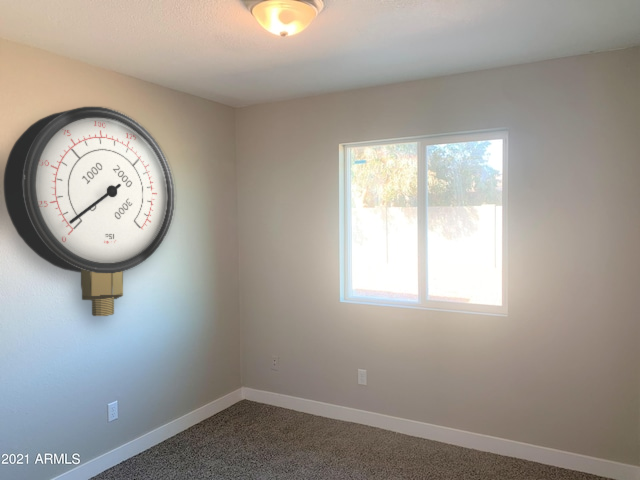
100 psi
